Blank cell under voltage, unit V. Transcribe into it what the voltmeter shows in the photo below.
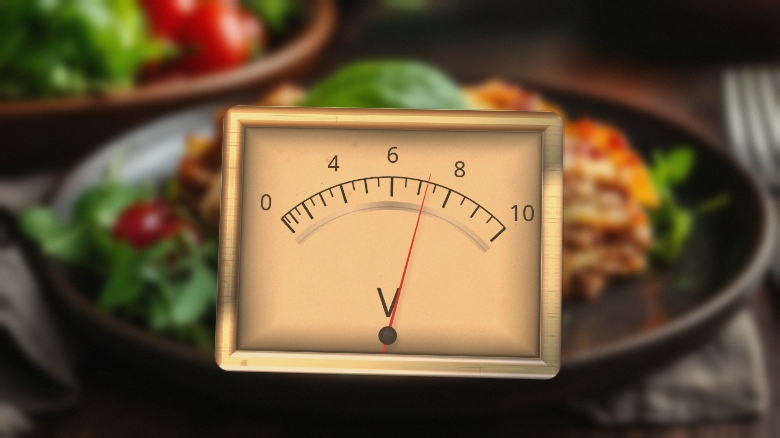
7.25 V
